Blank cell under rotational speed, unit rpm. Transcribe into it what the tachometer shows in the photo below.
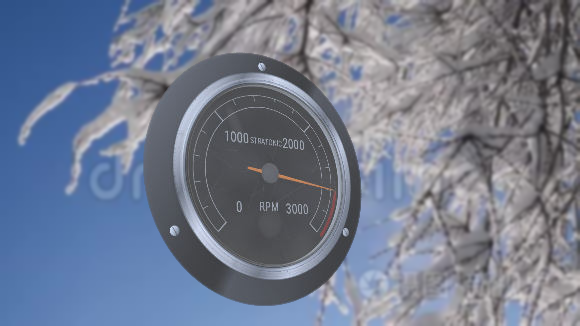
2600 rpm
